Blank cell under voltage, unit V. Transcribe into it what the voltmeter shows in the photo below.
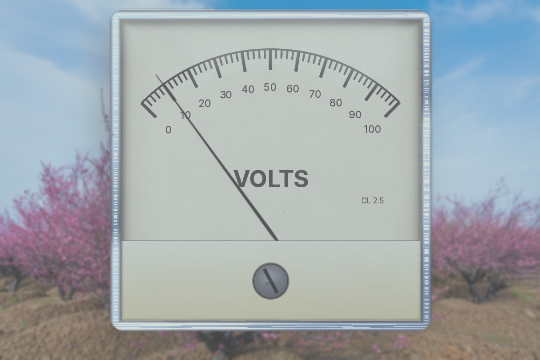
10 V
